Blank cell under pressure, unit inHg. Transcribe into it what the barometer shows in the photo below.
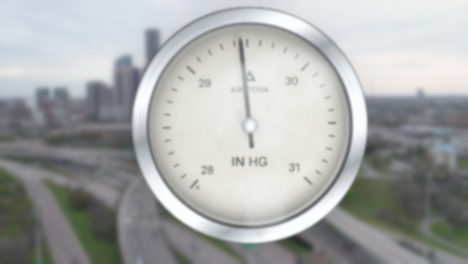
29.45 inHg
